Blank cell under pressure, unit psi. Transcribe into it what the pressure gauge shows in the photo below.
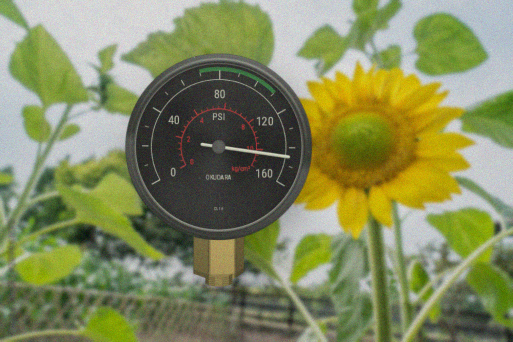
145 psi
